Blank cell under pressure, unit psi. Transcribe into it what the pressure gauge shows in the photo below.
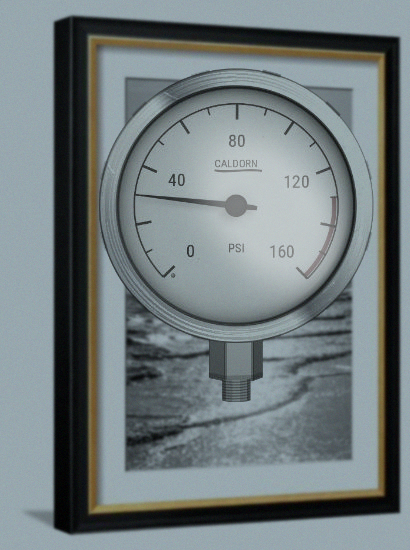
30 psi
